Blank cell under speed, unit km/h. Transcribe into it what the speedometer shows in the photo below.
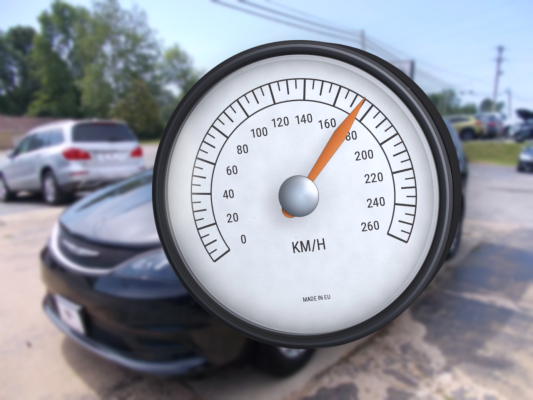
175 km/h
